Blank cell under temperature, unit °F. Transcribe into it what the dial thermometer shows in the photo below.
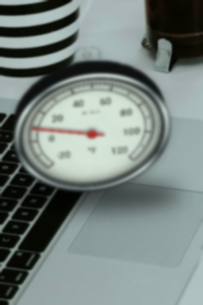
10 °F
